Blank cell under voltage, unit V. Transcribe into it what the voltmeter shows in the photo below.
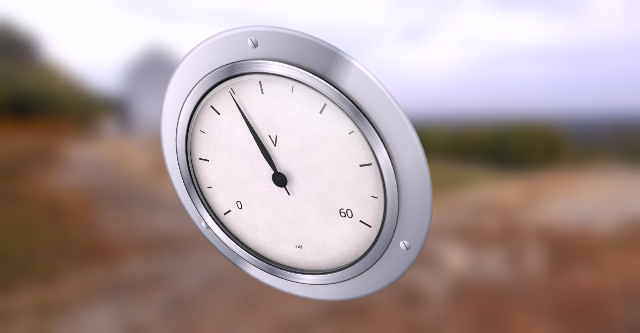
25 V
